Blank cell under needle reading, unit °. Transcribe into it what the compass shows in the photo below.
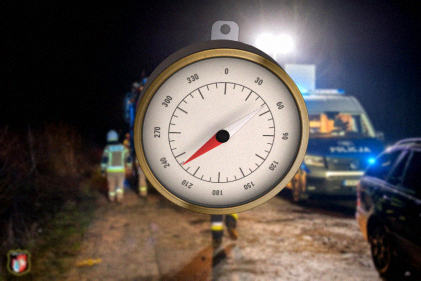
230 °
